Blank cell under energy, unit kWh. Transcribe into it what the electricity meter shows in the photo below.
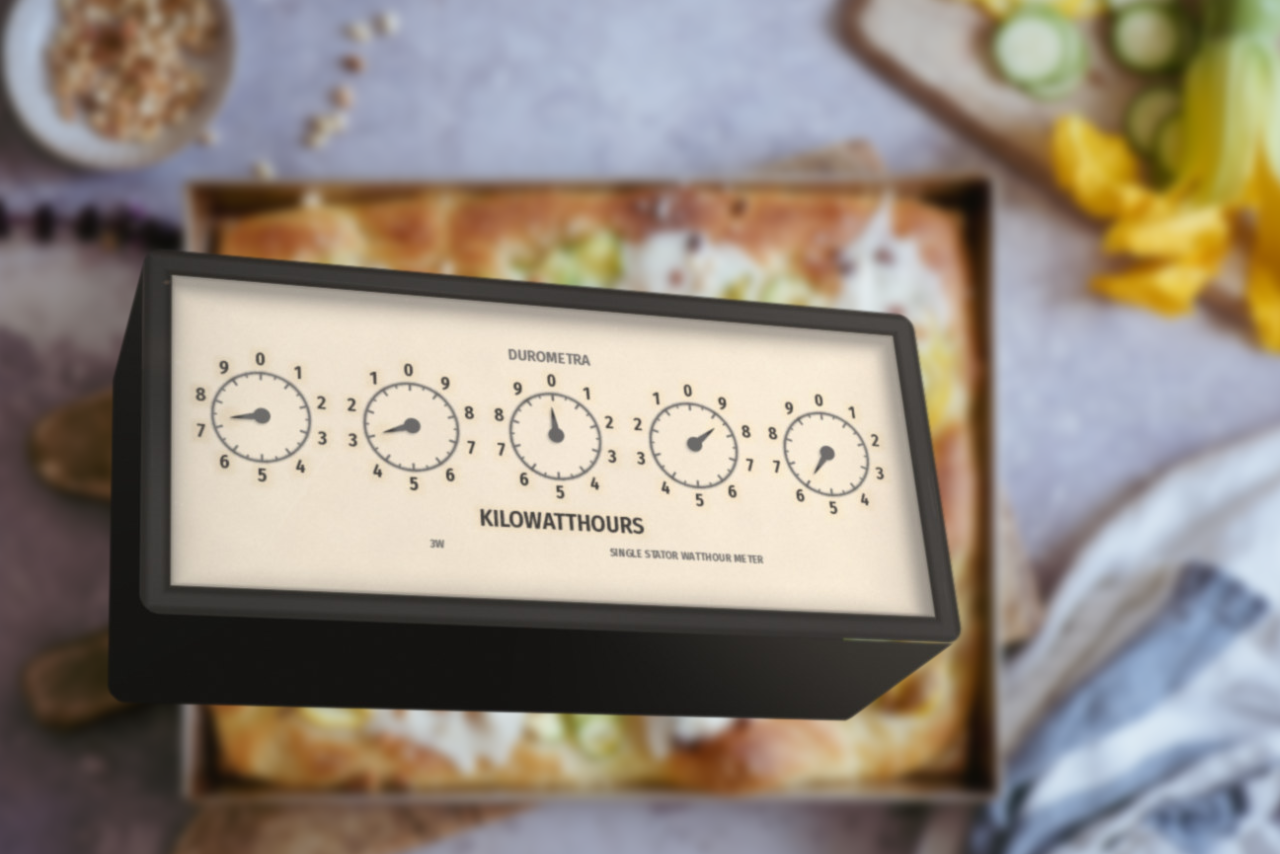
72986 kWh
